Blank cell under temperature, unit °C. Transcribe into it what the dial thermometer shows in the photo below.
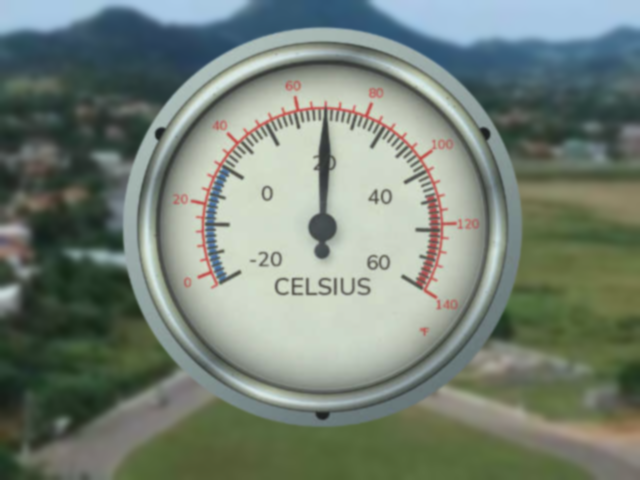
20 °C
